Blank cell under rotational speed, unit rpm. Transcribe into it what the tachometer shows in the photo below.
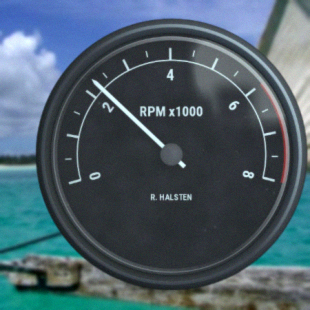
2250 rpm
